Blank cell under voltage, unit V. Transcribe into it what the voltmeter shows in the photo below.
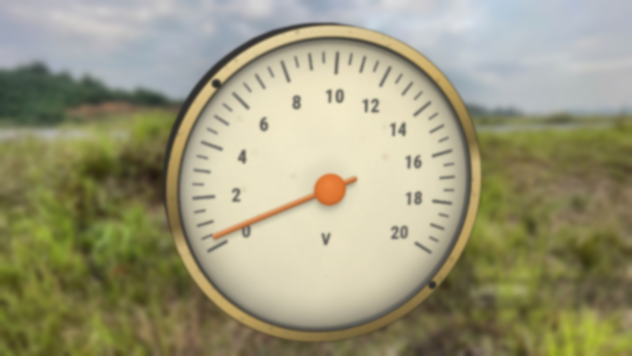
0.5 V
